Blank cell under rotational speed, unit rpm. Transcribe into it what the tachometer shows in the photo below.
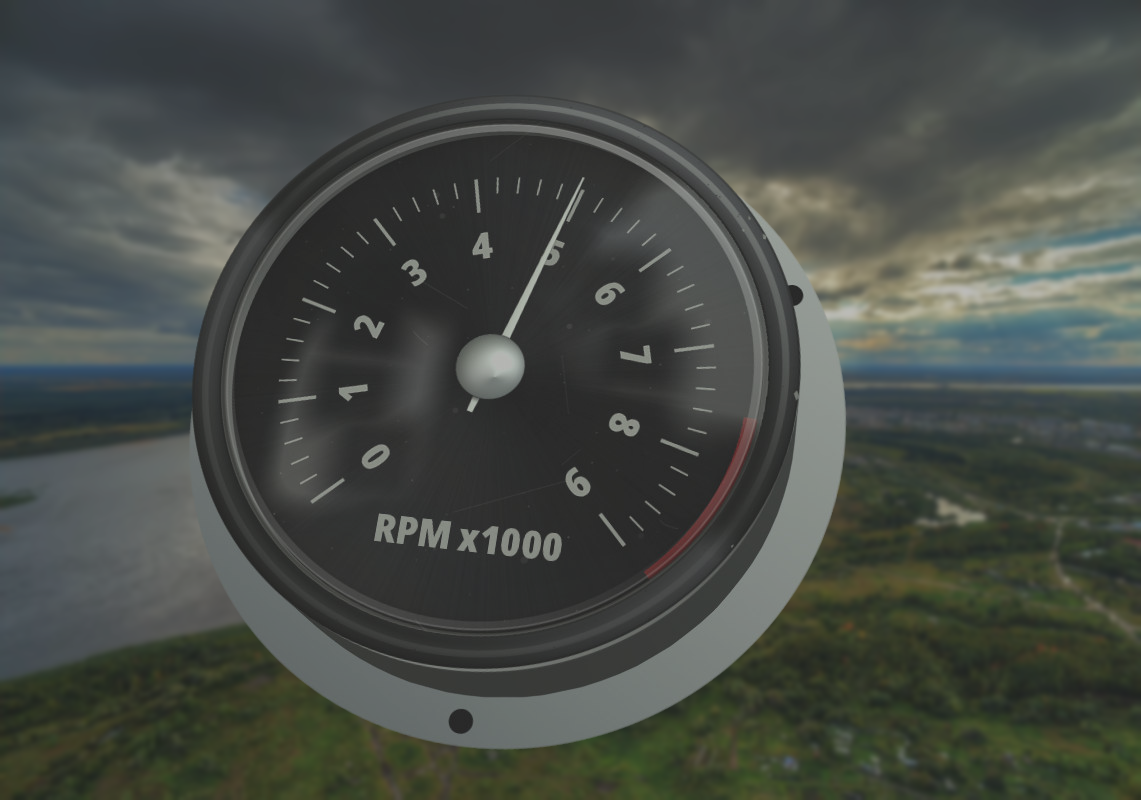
5000 rpm
